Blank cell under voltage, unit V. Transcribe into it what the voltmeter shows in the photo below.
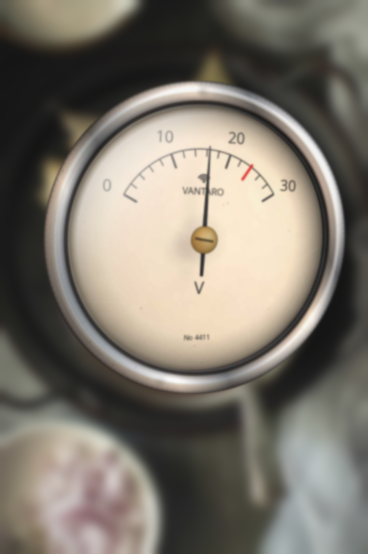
16 V
